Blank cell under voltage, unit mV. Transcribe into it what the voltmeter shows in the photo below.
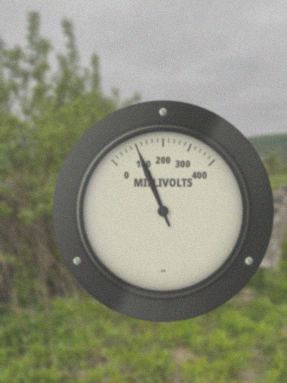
100 mV
